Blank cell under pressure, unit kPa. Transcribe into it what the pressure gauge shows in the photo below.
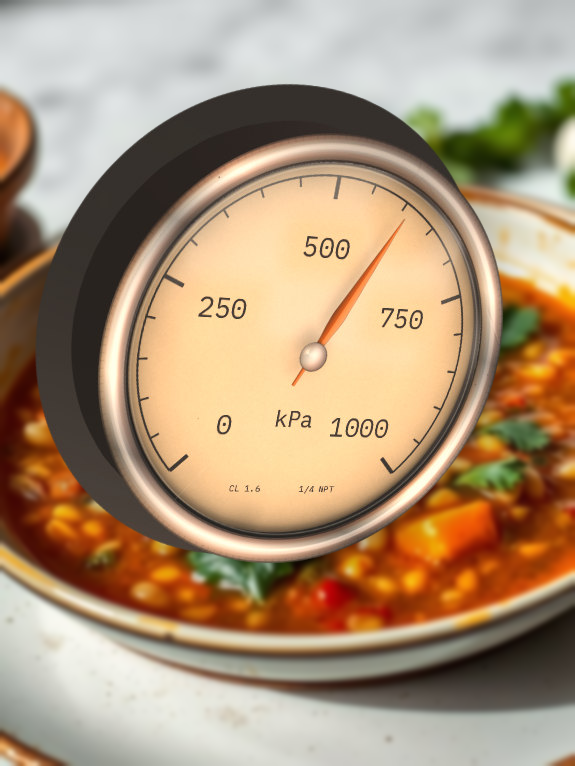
600 kPa
